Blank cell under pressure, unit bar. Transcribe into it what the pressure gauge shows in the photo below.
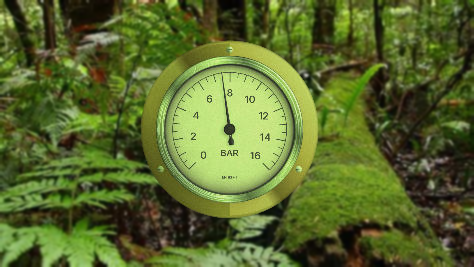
7.5 bar
